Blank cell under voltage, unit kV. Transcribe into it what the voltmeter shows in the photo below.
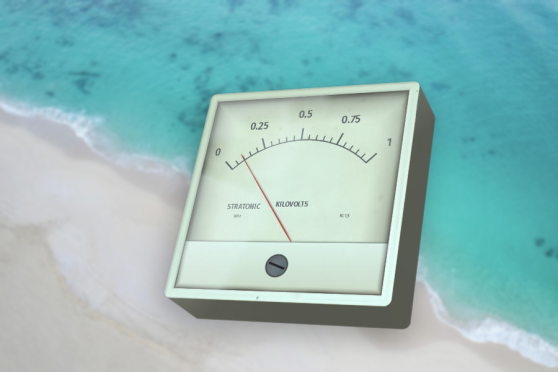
0.1 kV
